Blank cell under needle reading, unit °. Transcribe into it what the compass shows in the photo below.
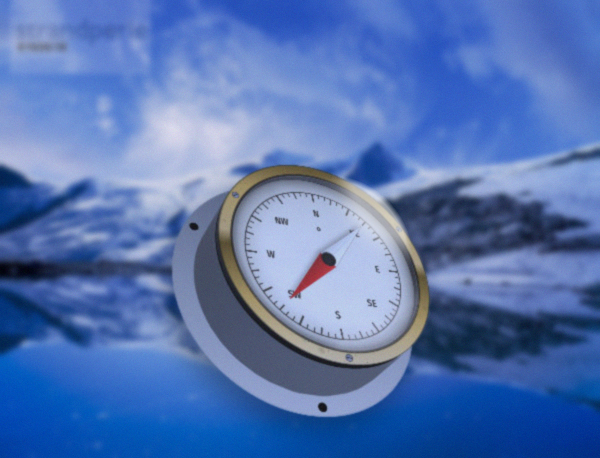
225 °
